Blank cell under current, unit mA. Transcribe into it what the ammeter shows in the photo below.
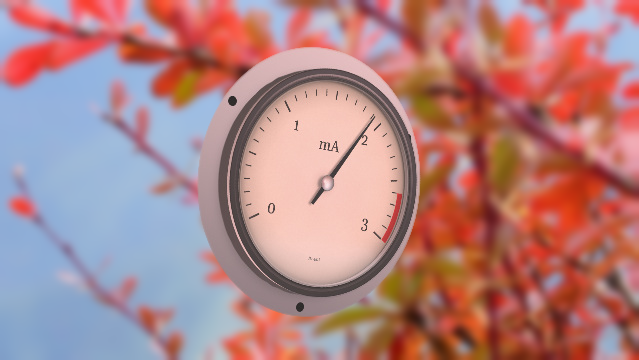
1.9 mA
